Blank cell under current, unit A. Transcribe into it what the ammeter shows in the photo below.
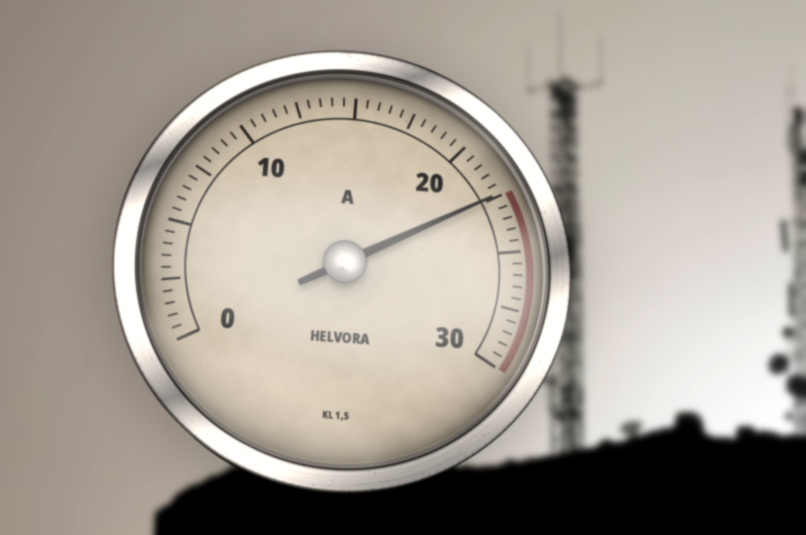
22.5 A
